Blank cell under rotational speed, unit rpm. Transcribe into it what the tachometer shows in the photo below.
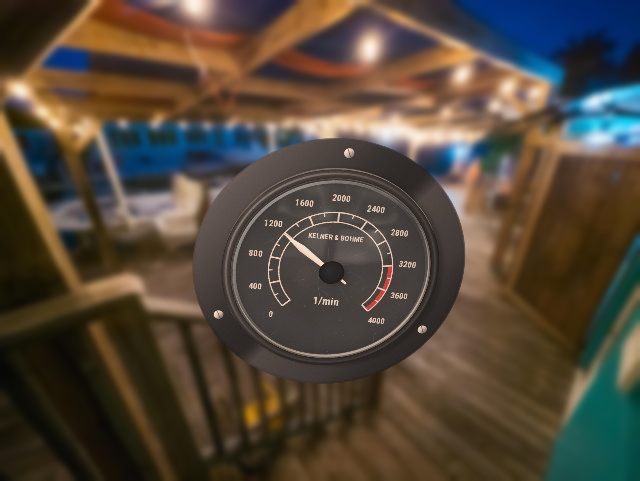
1200 rpm
